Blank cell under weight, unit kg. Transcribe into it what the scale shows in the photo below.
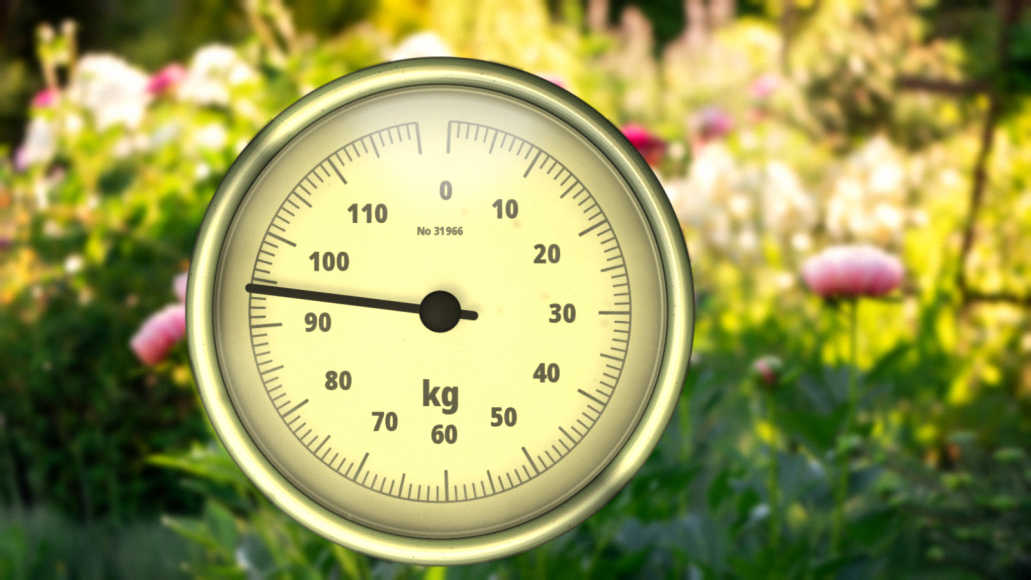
94 kg
